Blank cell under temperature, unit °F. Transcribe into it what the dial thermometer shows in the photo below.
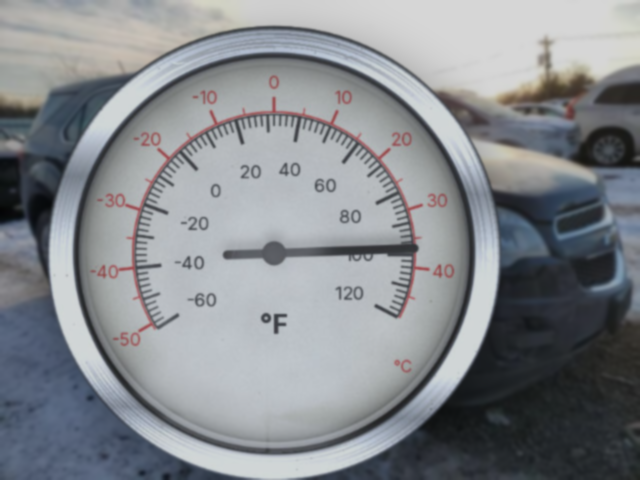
98 °F
